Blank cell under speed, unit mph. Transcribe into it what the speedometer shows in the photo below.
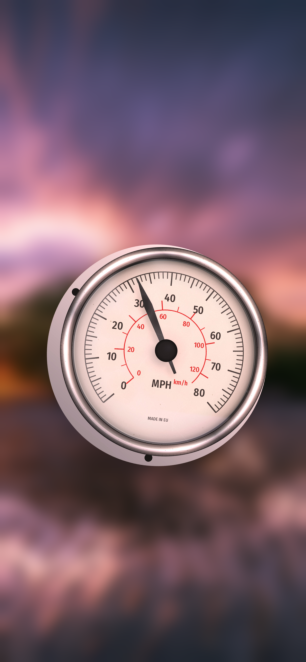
32 mph
